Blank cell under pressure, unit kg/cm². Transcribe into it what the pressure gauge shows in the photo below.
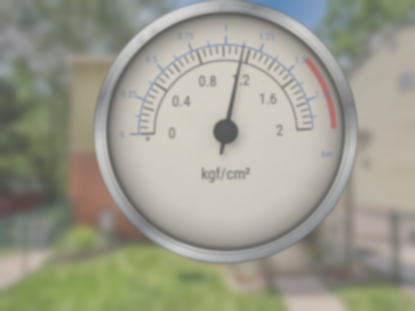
1.15 kg/cm²
